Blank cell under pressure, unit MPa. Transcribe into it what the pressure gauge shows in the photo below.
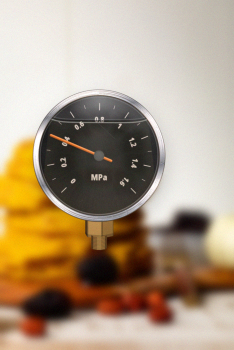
0.4 MPa
